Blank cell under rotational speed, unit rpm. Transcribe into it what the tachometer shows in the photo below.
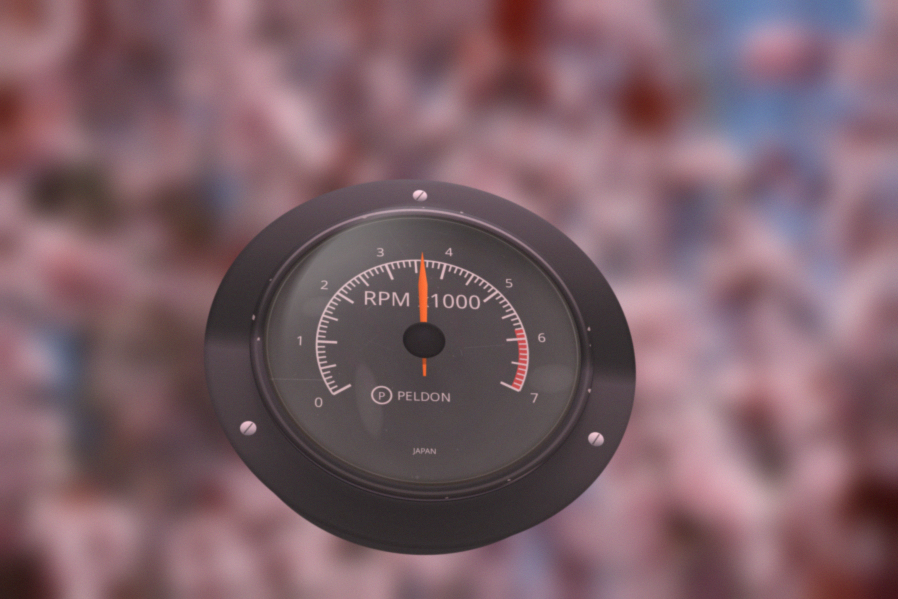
3600 rpm
